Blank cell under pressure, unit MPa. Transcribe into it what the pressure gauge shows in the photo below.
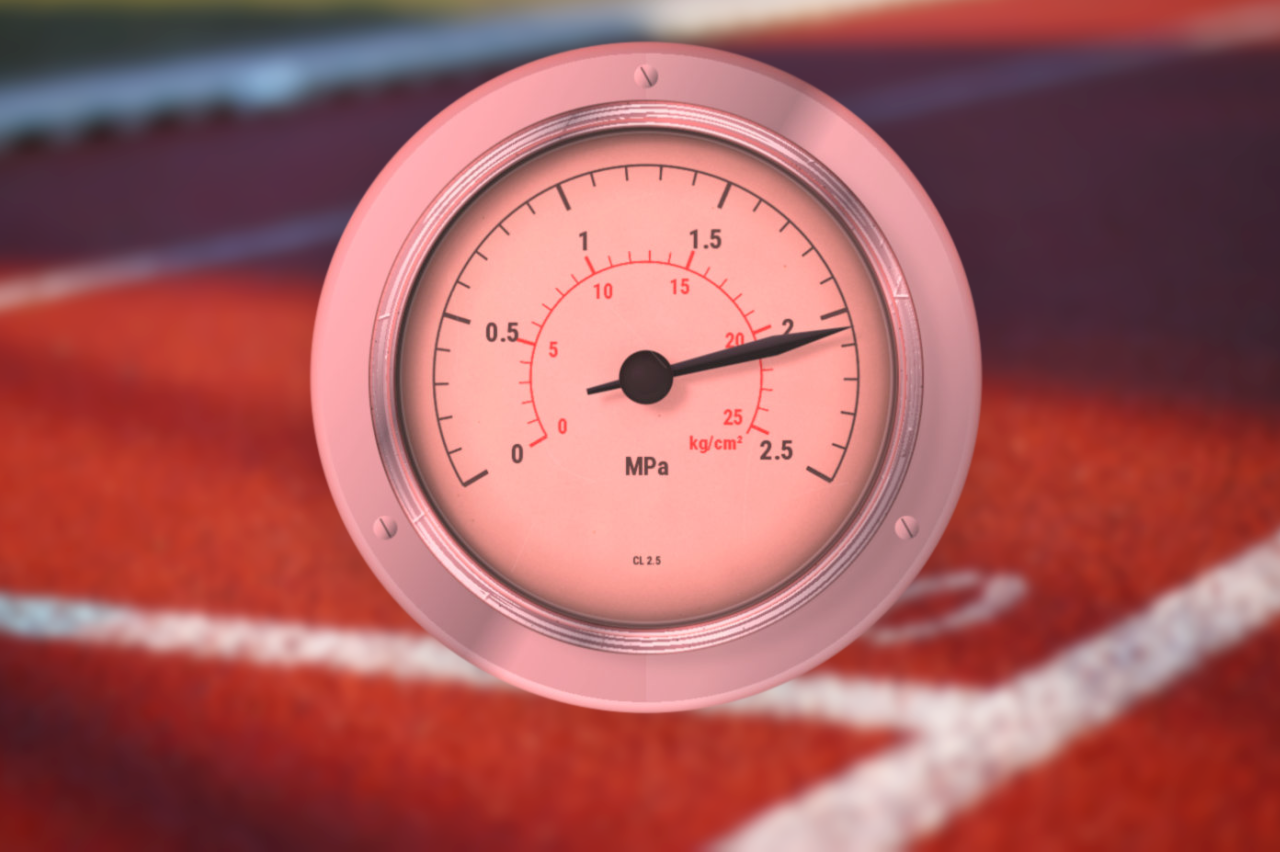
2.05 MPa
